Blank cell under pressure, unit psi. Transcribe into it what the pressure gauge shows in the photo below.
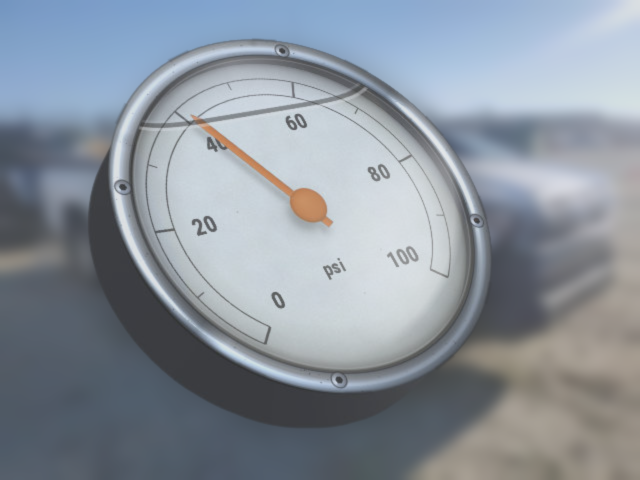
40 psi
